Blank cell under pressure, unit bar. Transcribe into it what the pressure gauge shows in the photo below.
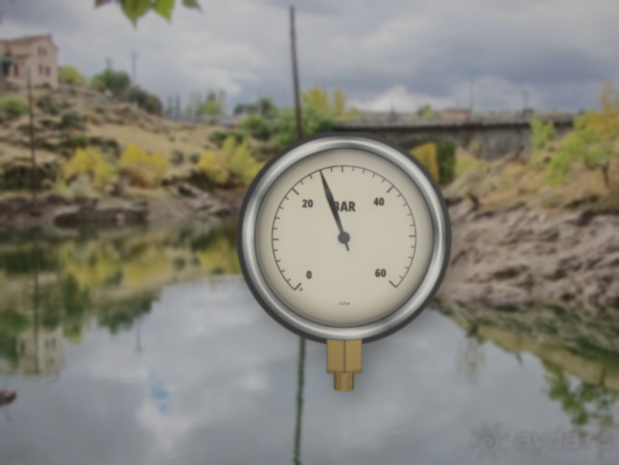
26 bar
